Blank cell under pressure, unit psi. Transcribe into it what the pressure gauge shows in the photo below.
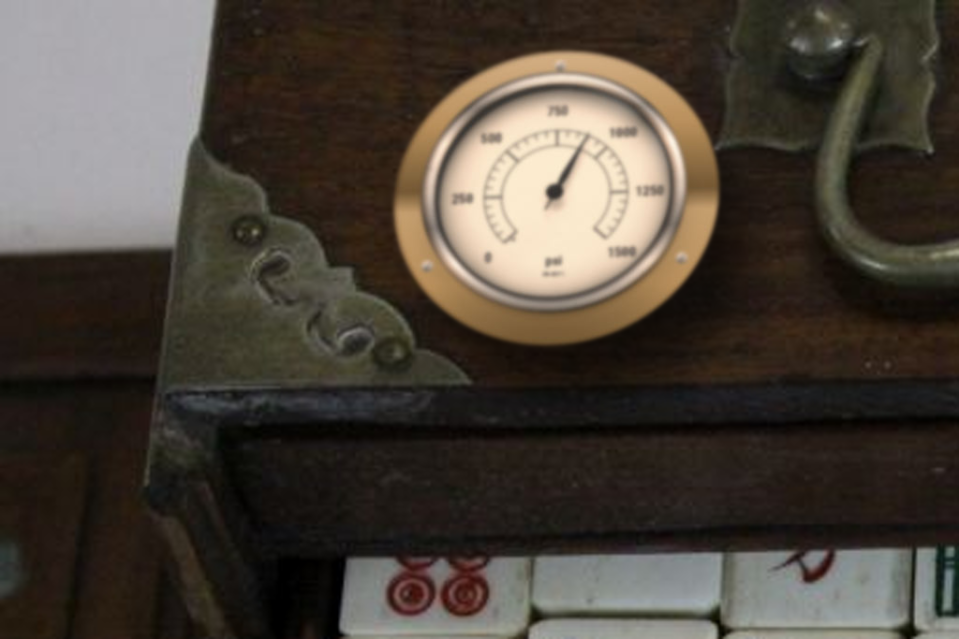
900 psi
